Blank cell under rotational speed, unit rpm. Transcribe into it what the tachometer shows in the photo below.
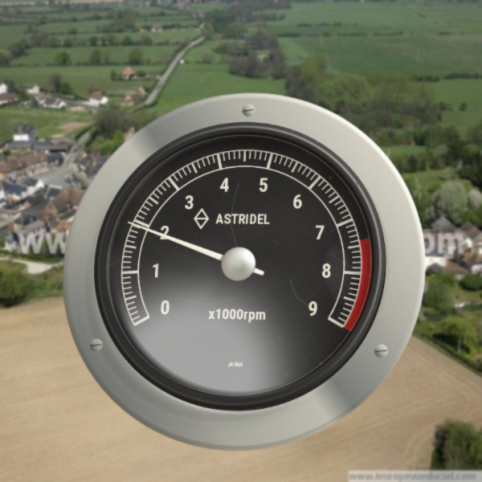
1900 rpm
